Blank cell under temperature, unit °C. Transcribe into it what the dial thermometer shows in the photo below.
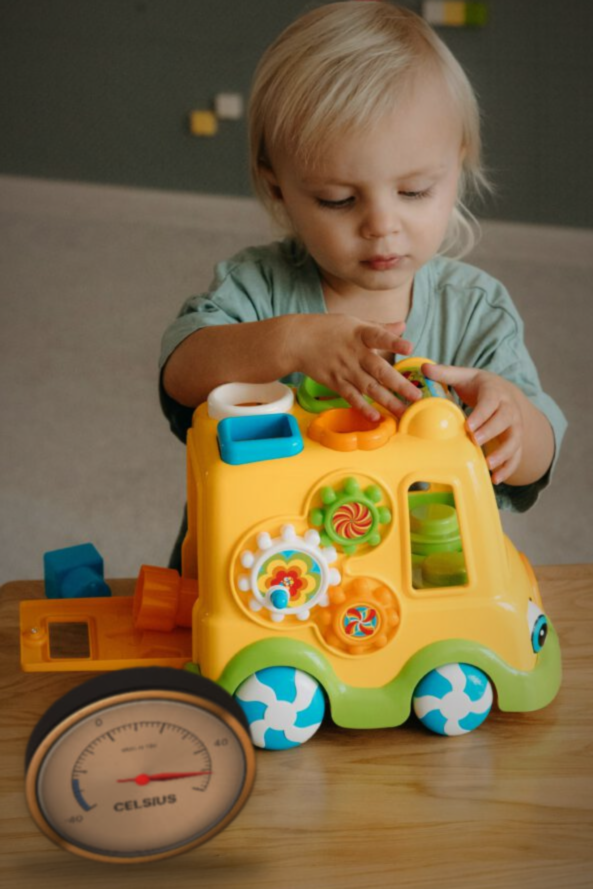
50 °C
